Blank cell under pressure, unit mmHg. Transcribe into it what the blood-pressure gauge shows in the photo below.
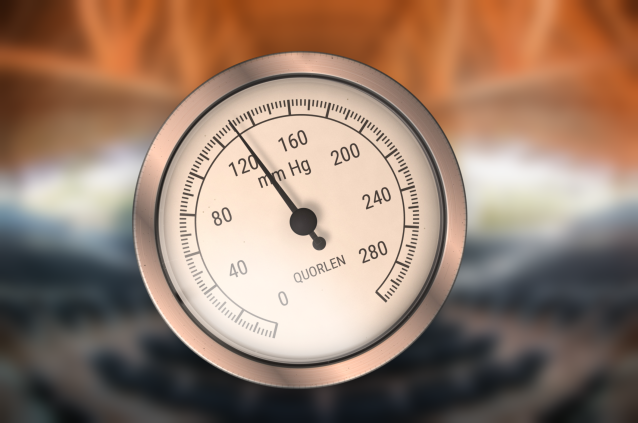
130 mmHg
